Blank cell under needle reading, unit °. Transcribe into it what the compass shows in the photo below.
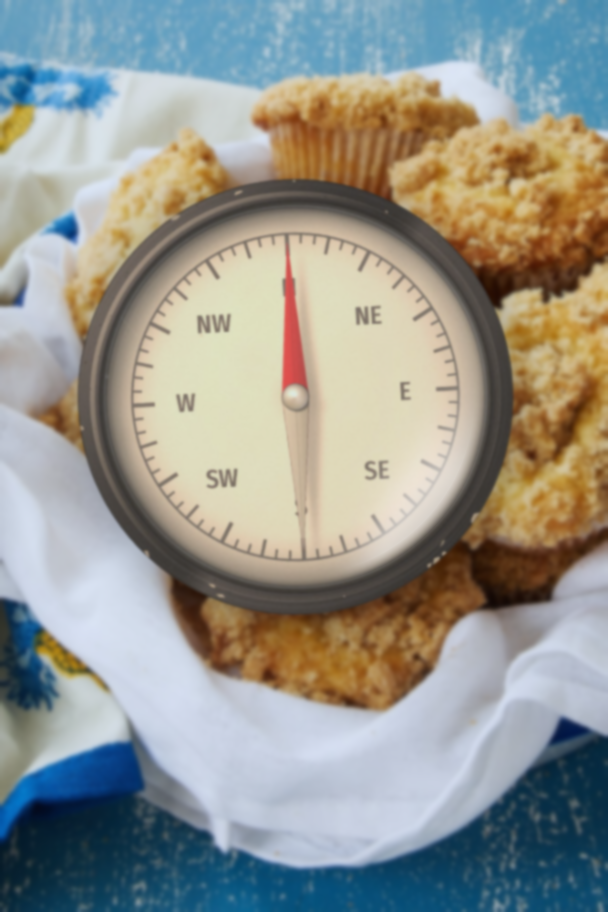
0 °
